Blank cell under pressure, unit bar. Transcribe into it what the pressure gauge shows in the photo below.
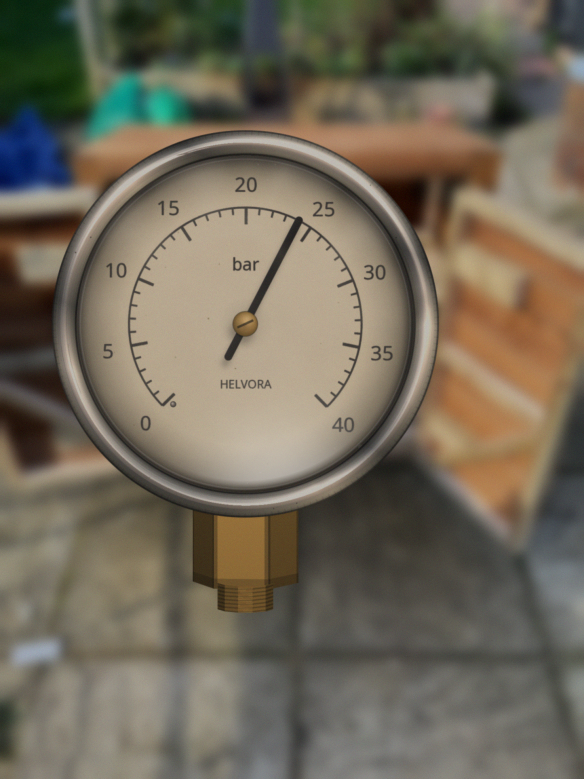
24 bar
